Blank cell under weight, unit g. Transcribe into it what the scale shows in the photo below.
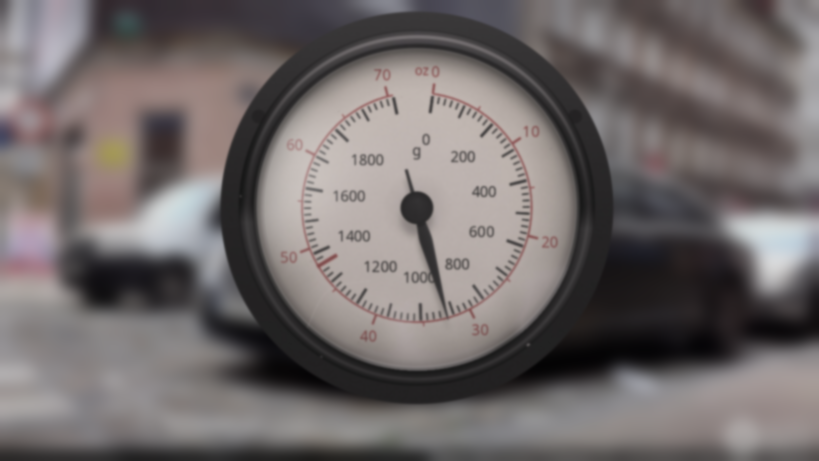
920 g
